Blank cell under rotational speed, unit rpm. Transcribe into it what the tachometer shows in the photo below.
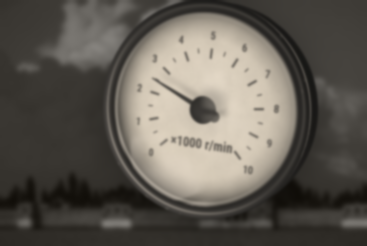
2500 rpm
